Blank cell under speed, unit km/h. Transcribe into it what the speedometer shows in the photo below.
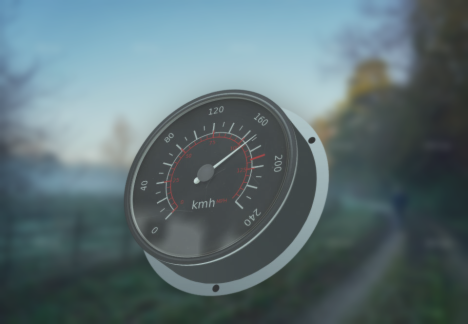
170 km/h
